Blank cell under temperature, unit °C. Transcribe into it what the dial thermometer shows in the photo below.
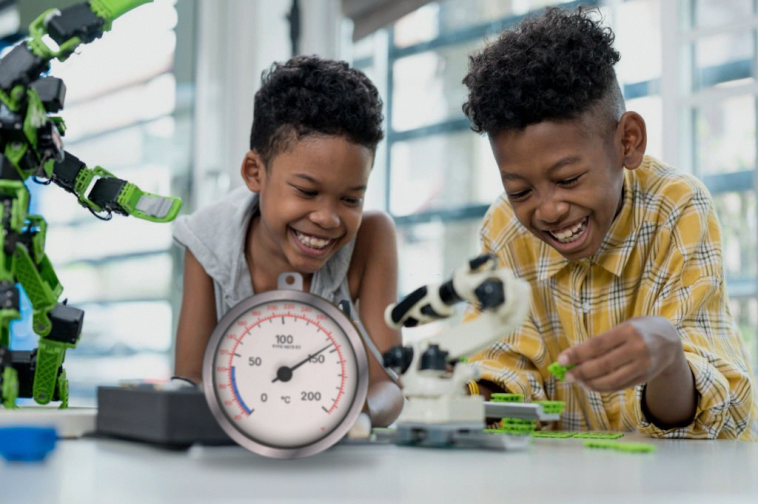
145 °C
